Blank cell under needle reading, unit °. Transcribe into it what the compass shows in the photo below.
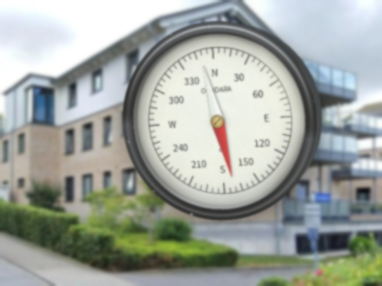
170 °
